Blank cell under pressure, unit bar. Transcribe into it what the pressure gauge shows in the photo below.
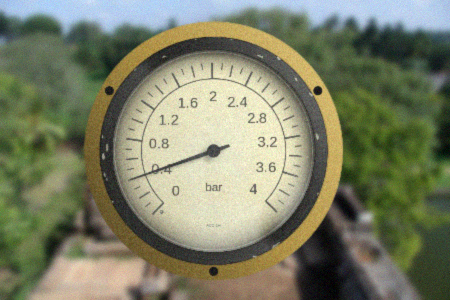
0.4 bar
